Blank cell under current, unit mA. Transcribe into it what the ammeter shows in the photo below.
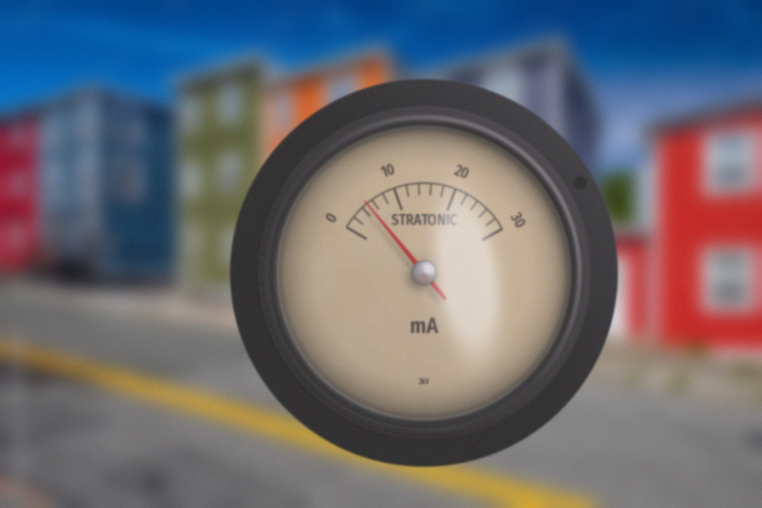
5 mA
